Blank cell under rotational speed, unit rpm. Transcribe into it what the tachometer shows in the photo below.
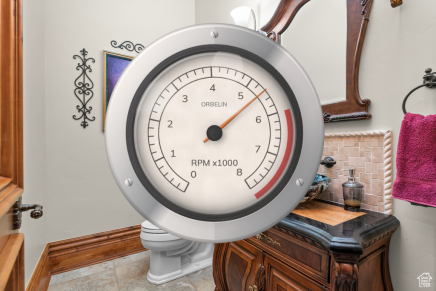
5400 rpm
